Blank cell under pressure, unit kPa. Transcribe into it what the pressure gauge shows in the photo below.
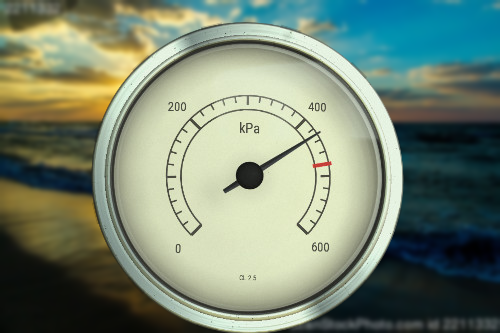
430 kPa
